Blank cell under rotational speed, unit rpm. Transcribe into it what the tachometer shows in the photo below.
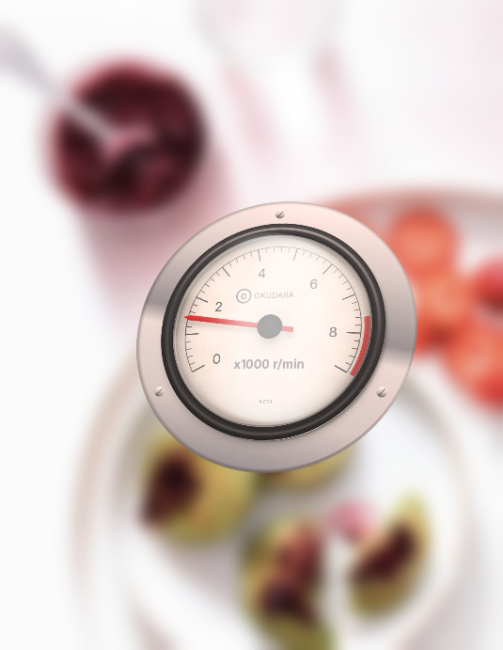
1400 rpm
